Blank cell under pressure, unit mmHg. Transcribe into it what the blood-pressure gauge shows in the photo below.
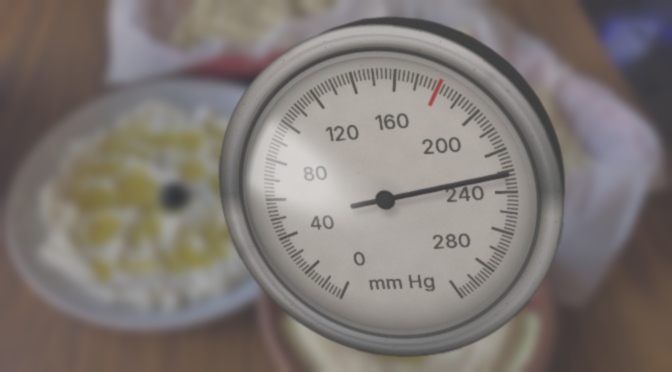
230 mmHg
